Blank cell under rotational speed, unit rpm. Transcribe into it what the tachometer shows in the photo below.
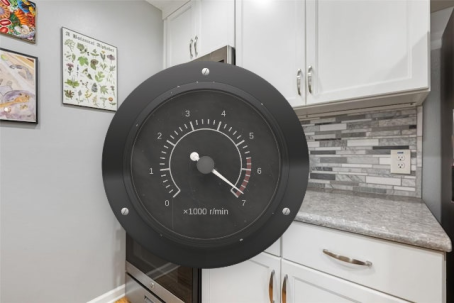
6800 rpm
